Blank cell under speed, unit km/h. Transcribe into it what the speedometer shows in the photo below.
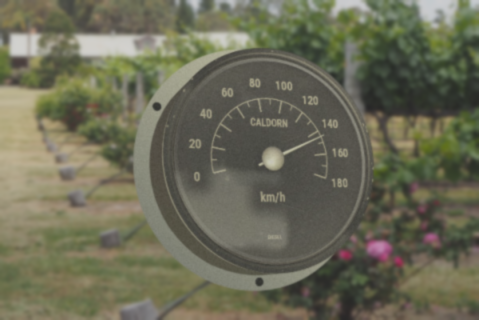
145 km/h
